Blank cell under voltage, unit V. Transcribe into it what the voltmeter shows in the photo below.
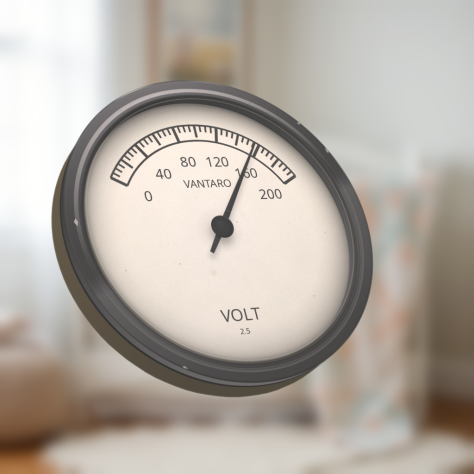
155 V
